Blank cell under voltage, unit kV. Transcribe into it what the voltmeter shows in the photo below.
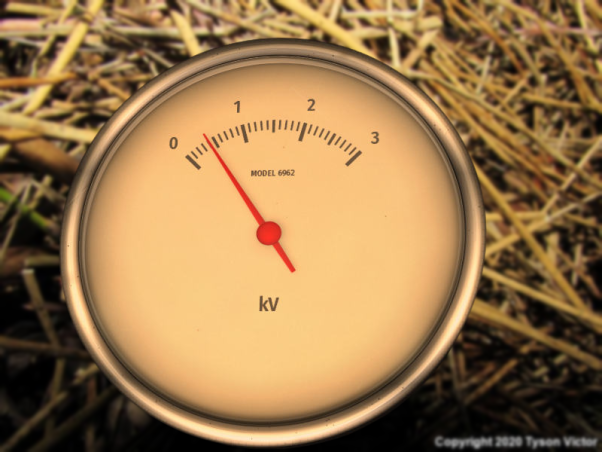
0.4 kV
